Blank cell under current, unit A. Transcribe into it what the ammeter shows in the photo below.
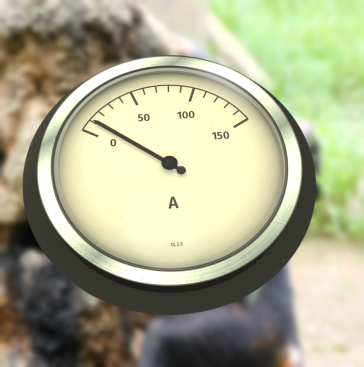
10 A
